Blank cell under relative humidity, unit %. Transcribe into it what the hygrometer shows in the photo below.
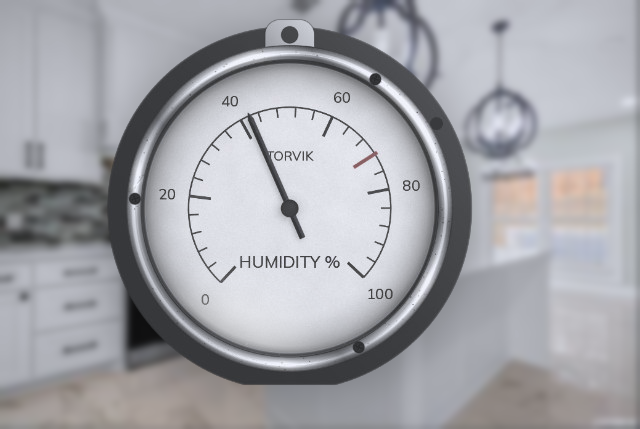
42 %
